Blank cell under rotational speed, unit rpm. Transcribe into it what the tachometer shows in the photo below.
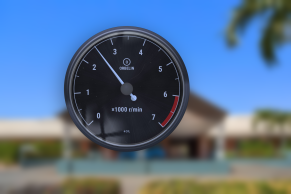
2500 rpm
